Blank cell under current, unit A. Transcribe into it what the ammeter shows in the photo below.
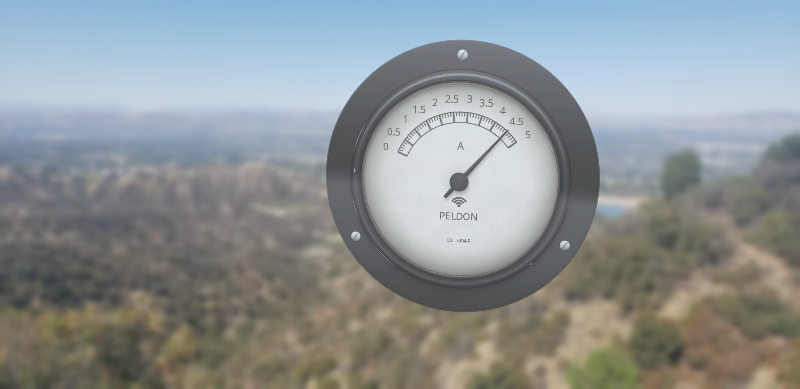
4.5 A
